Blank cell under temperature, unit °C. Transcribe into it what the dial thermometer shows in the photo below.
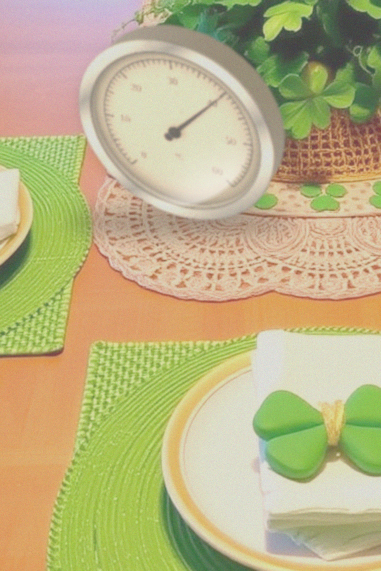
40 °C
